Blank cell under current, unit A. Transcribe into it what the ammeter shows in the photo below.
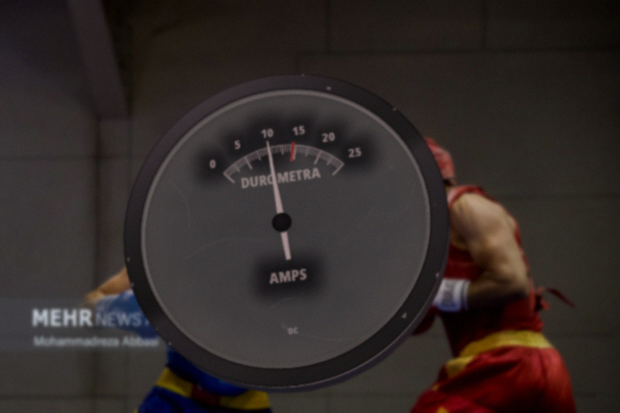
10 A
